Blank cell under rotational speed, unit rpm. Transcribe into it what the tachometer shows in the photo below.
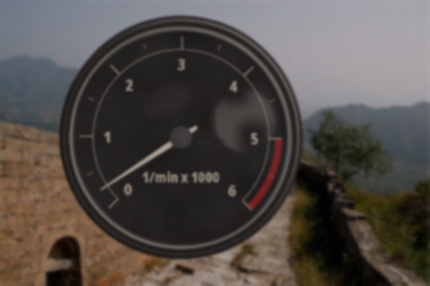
250 rpm
